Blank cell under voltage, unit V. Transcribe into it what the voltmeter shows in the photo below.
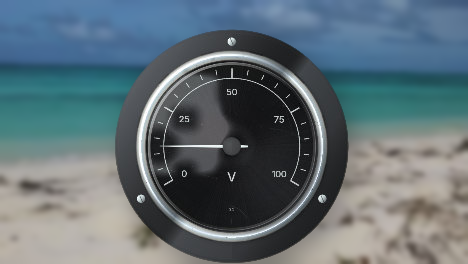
12.5 V
